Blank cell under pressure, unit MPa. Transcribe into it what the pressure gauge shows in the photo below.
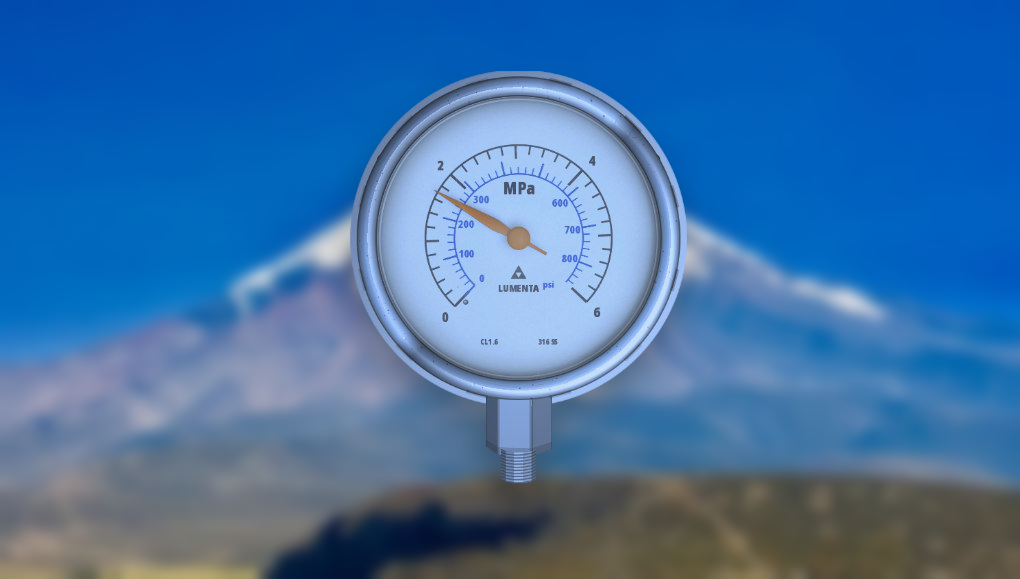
1.7 MPa
